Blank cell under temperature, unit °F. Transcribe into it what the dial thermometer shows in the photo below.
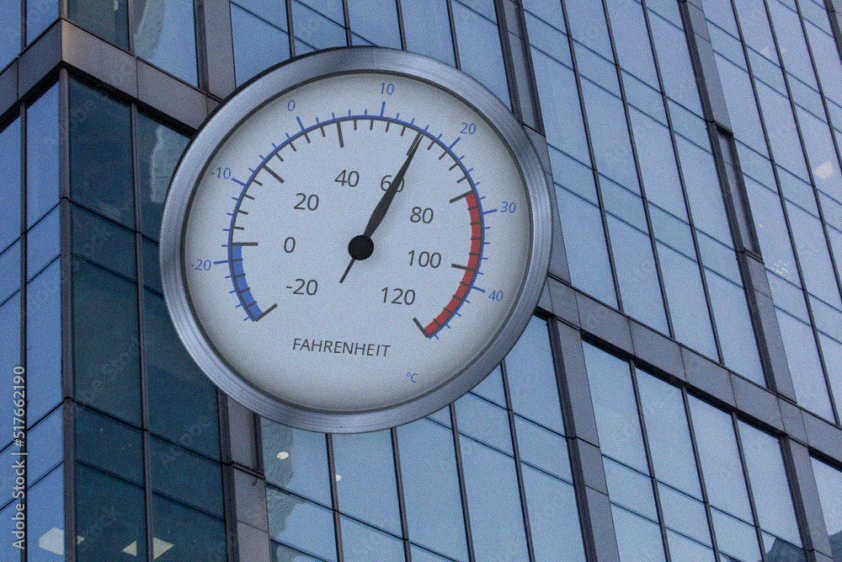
60 °F
